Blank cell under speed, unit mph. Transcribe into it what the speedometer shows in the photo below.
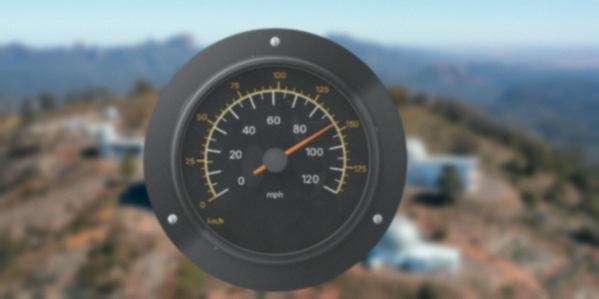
90 mph
